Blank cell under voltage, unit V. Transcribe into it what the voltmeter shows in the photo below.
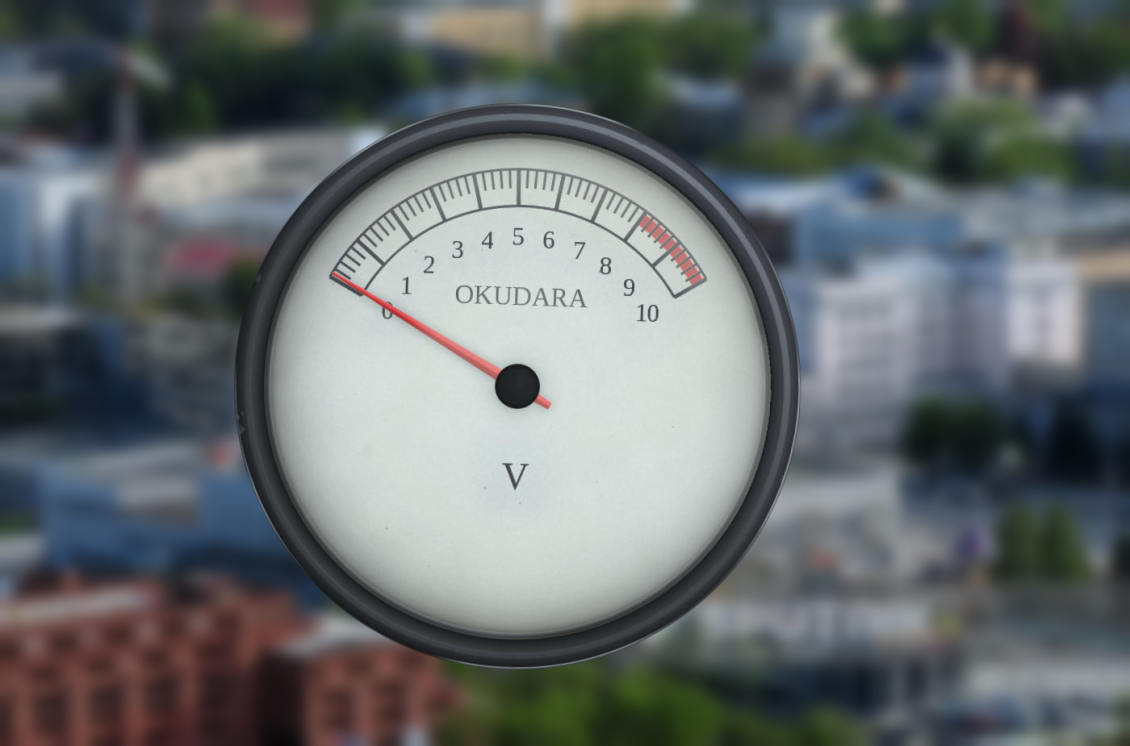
0.1 V
